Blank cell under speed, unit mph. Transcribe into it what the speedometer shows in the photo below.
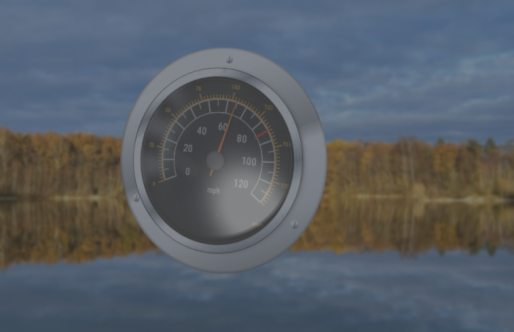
65 mph
